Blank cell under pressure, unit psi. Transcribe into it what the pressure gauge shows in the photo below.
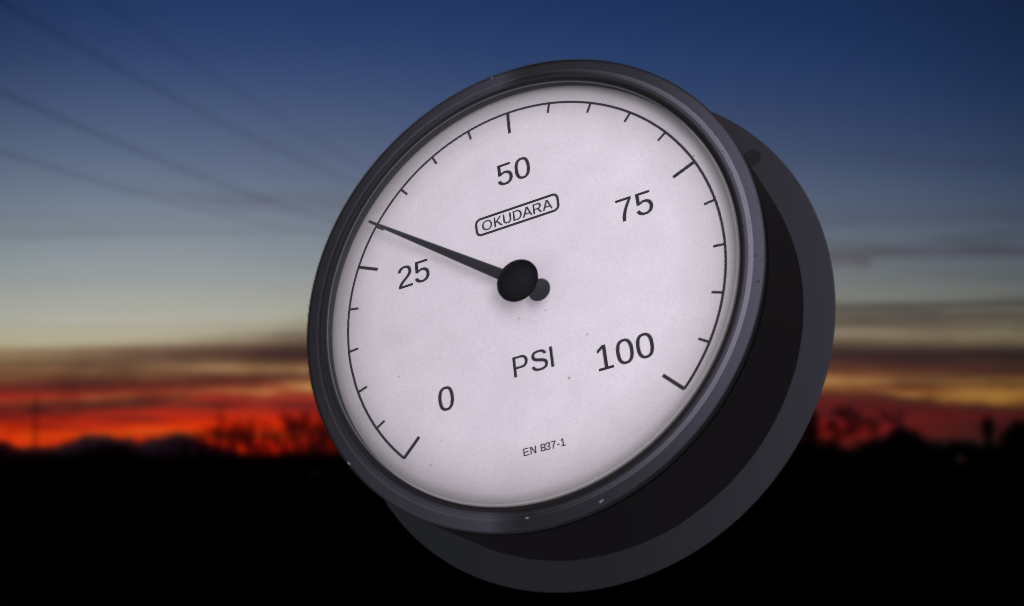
30 psi
